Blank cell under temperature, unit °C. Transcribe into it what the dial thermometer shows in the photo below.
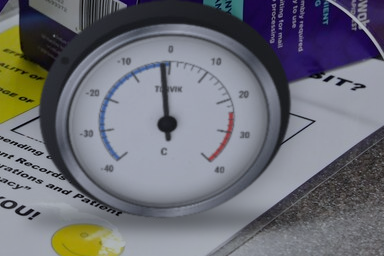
-2 °C
